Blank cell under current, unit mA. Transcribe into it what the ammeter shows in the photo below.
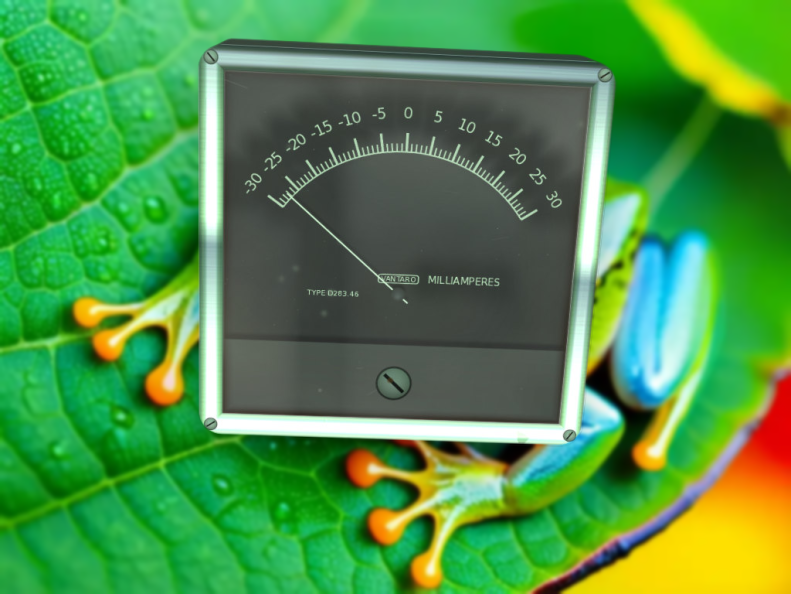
-27 mA
